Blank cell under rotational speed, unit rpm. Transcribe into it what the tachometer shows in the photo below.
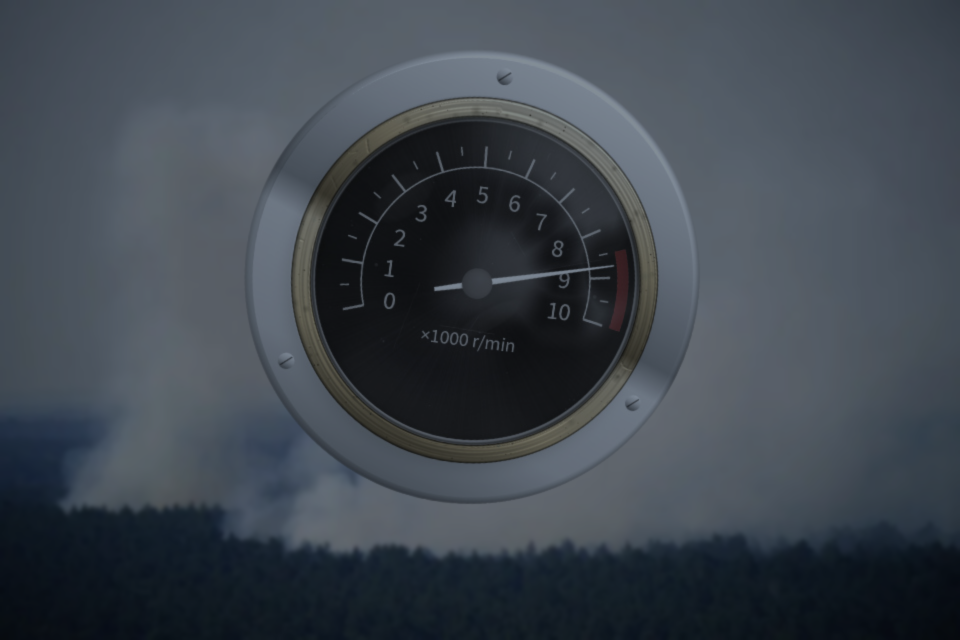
8750 rpm
